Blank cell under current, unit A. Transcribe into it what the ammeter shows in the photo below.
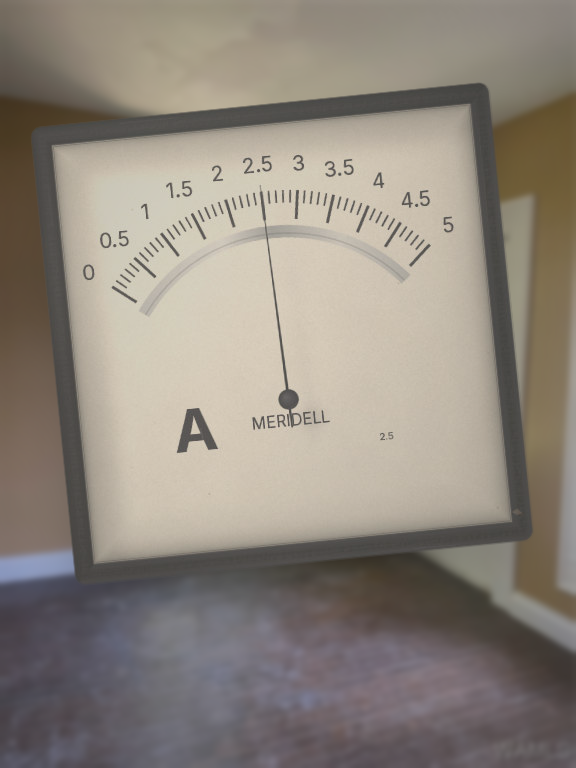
2.5 A
